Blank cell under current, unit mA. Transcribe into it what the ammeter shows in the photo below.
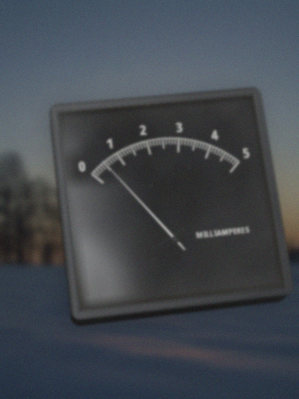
0.5 mA
